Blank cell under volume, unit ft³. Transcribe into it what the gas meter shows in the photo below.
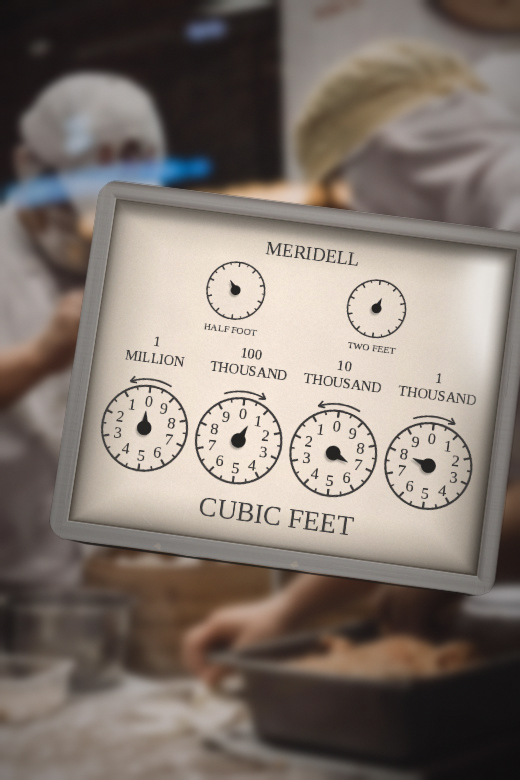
6800 ft³
